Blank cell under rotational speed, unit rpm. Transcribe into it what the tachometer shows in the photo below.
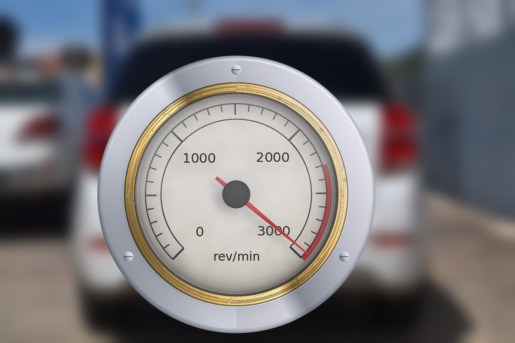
2950 rpm
